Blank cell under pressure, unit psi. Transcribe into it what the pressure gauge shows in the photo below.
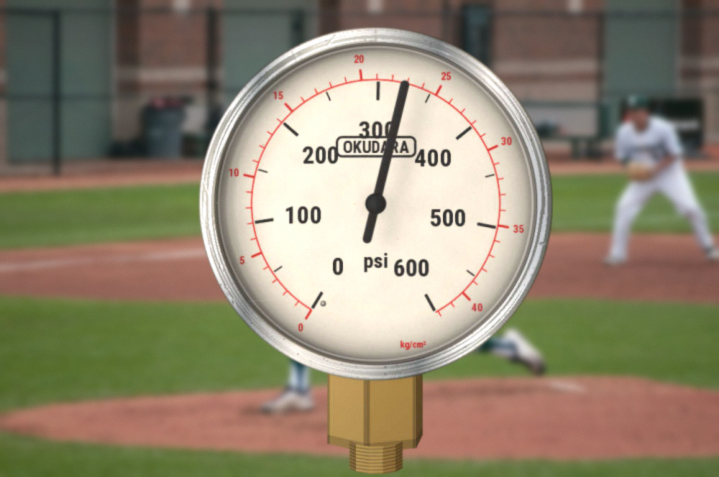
325 psi
